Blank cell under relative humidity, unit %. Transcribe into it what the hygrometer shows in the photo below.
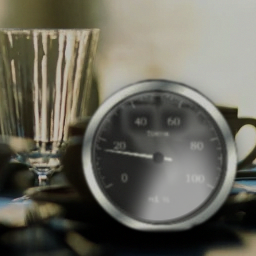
16 %
